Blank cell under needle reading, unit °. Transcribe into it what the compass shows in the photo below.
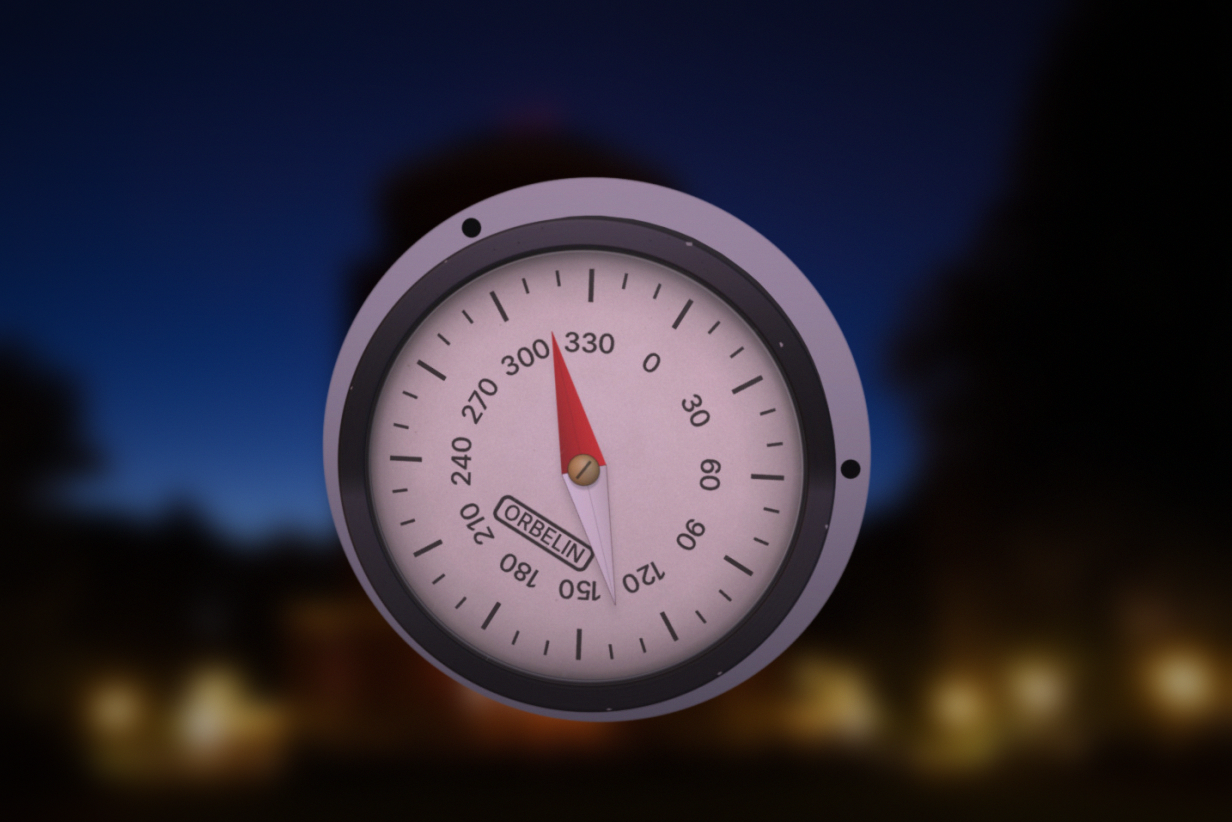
315 °
